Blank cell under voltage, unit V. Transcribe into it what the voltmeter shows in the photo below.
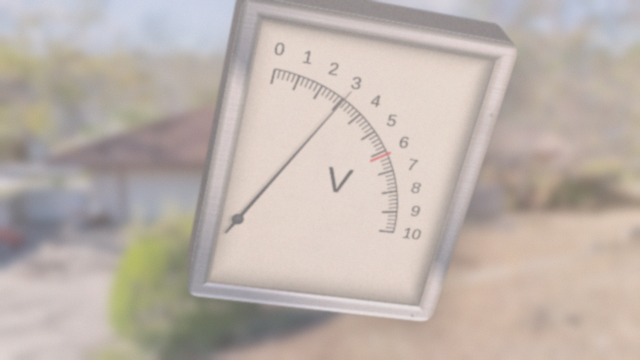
3 V
